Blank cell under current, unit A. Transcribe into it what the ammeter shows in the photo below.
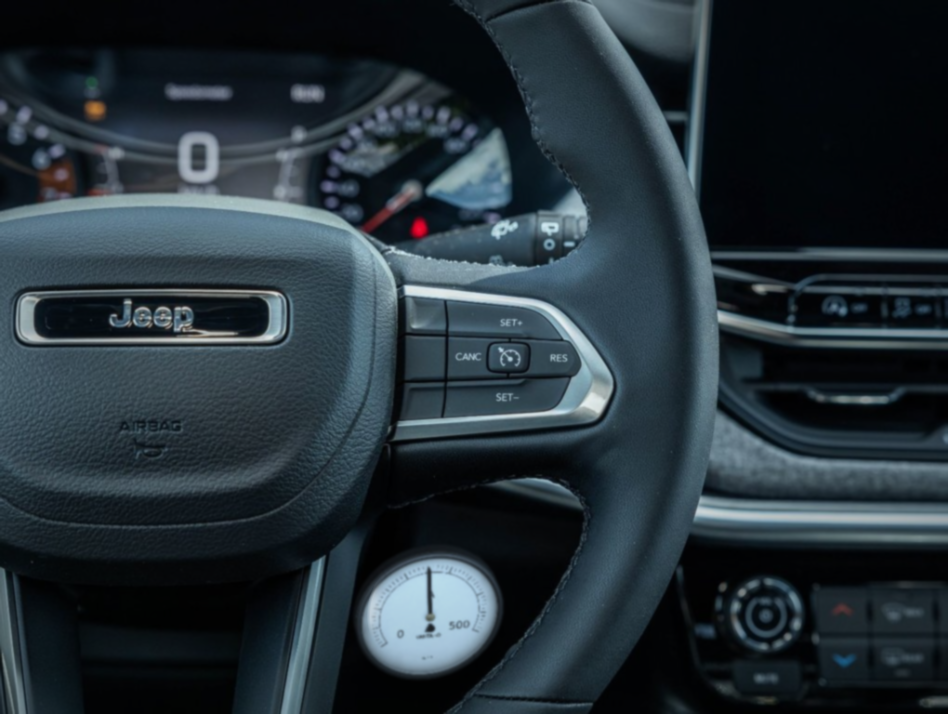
250 A
